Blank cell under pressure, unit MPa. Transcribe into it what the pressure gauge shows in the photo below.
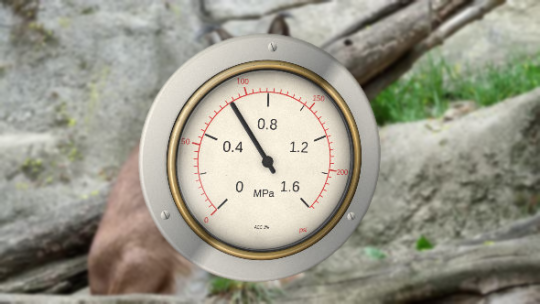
0.6 MPa
